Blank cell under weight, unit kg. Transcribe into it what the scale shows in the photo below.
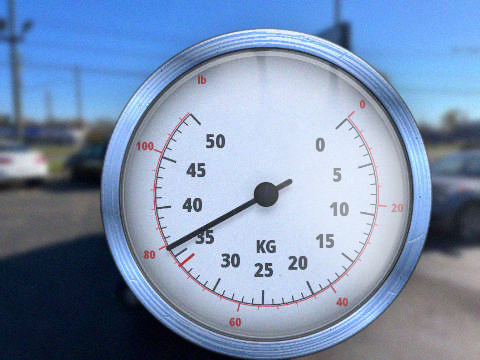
36 kg
